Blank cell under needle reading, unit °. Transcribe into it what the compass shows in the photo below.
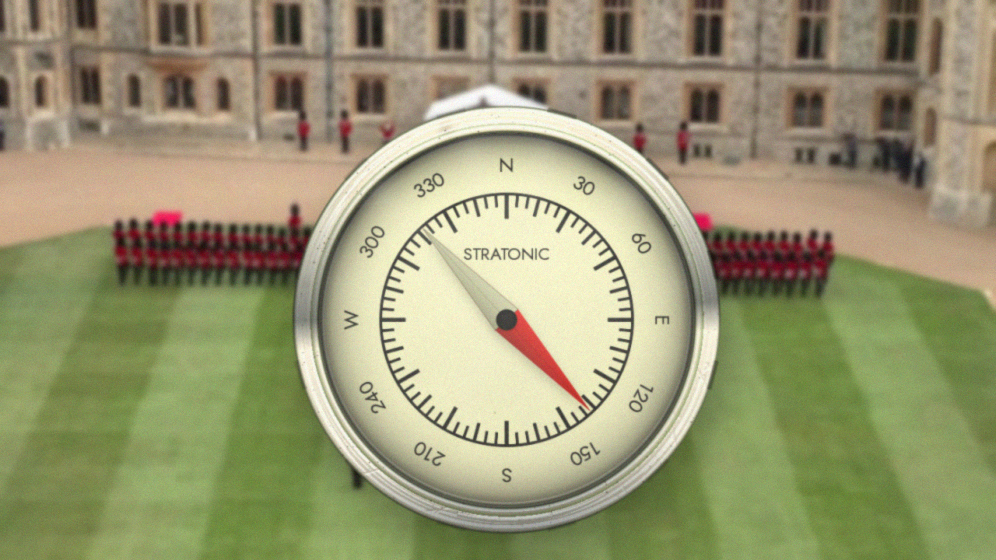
137.5 °
